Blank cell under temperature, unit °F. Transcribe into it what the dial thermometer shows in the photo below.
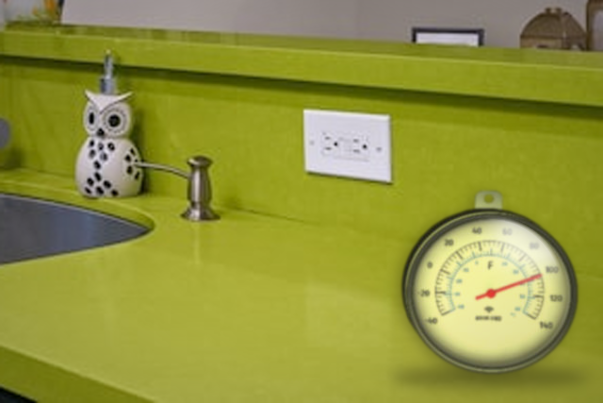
100 °F
